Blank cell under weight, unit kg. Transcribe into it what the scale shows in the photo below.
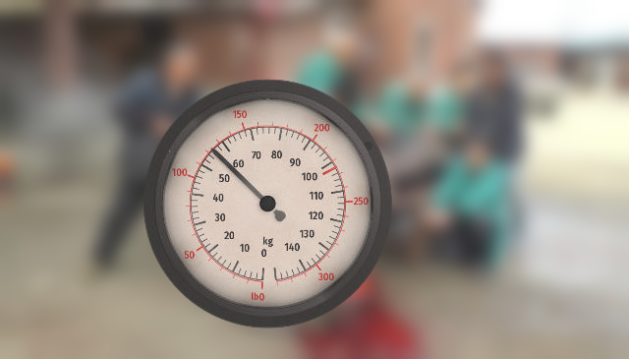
56 kg
